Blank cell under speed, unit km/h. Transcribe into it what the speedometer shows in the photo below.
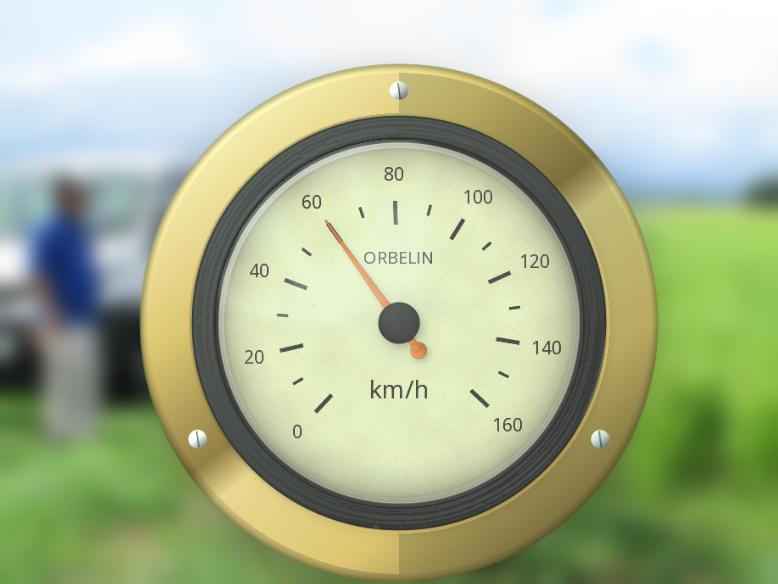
60 km/h
